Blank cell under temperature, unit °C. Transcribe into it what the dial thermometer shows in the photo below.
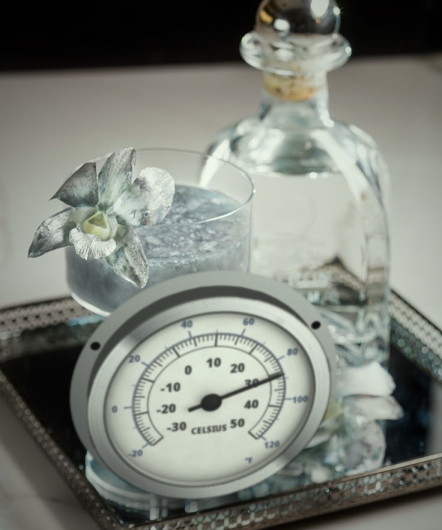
30 °C
